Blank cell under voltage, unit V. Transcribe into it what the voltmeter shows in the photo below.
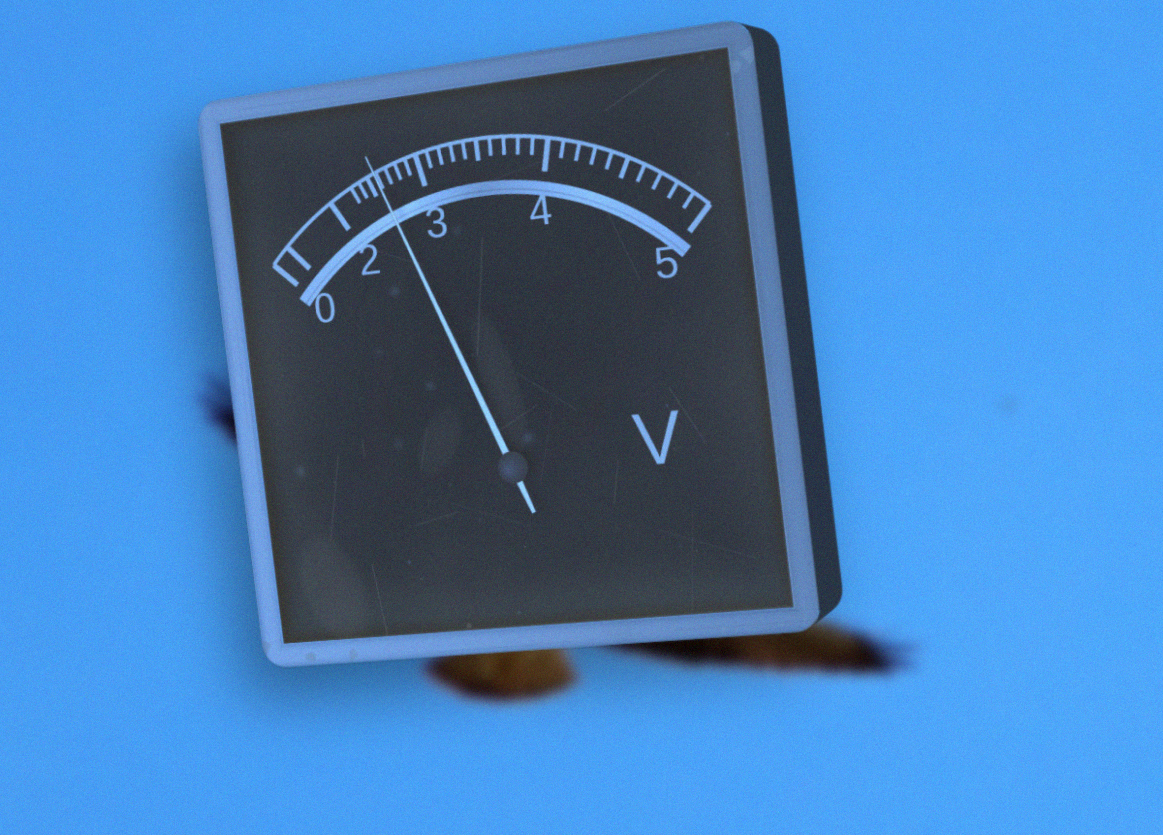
2.6 V
